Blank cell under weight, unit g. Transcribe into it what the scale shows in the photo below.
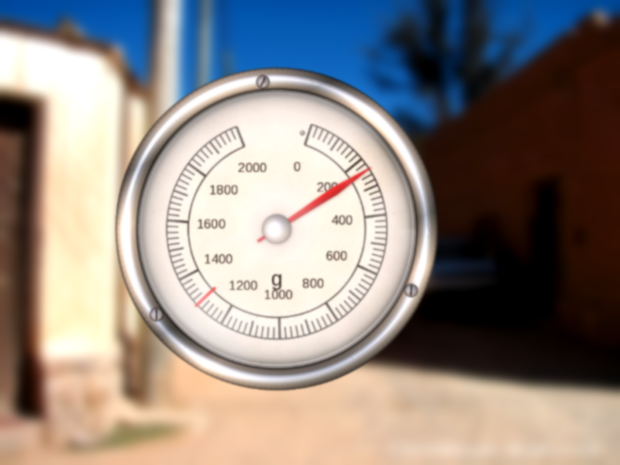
240 g
